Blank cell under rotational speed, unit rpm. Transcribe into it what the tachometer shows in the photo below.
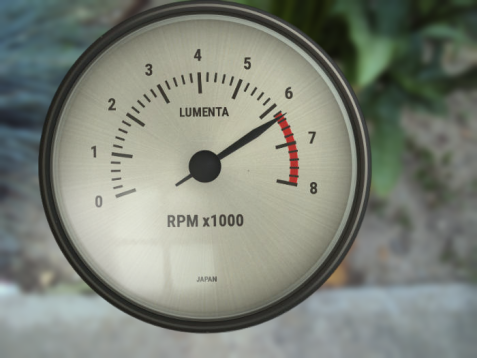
6300 rpm
